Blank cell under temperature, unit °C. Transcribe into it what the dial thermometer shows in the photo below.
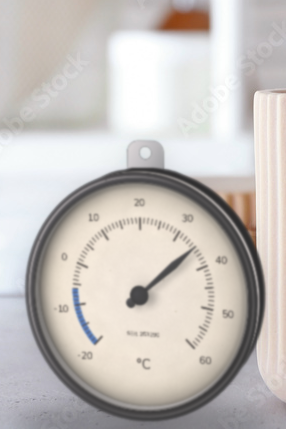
35 °C
